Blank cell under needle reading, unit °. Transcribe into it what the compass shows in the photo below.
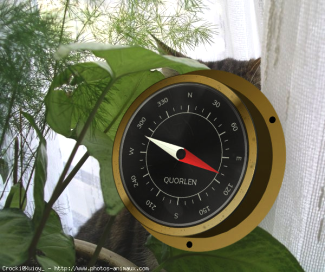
110 °
